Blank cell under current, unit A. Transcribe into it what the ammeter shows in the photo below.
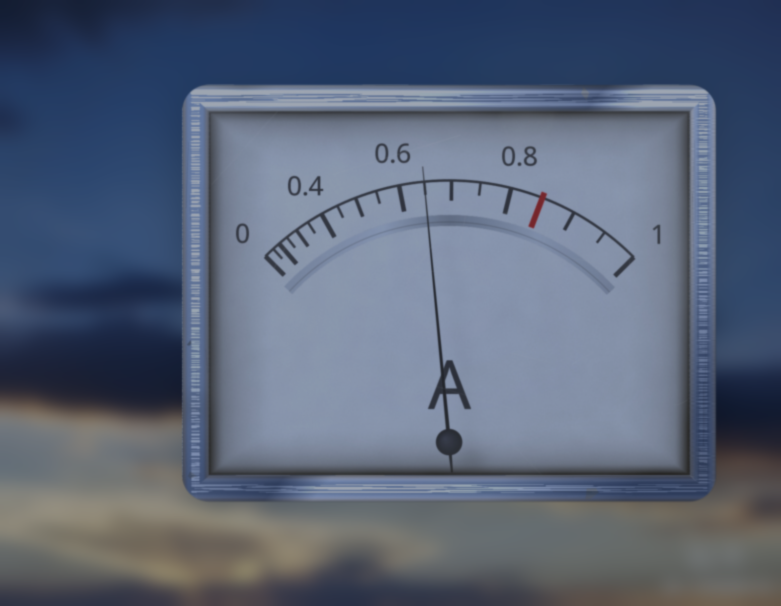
0.65 A
